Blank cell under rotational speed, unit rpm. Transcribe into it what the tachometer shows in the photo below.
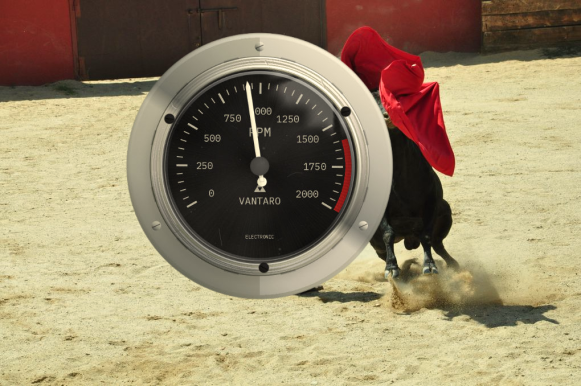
925 rpm
